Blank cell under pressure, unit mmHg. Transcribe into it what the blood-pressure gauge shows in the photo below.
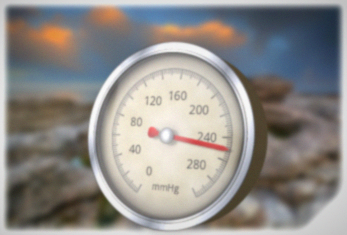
250 mmHg
